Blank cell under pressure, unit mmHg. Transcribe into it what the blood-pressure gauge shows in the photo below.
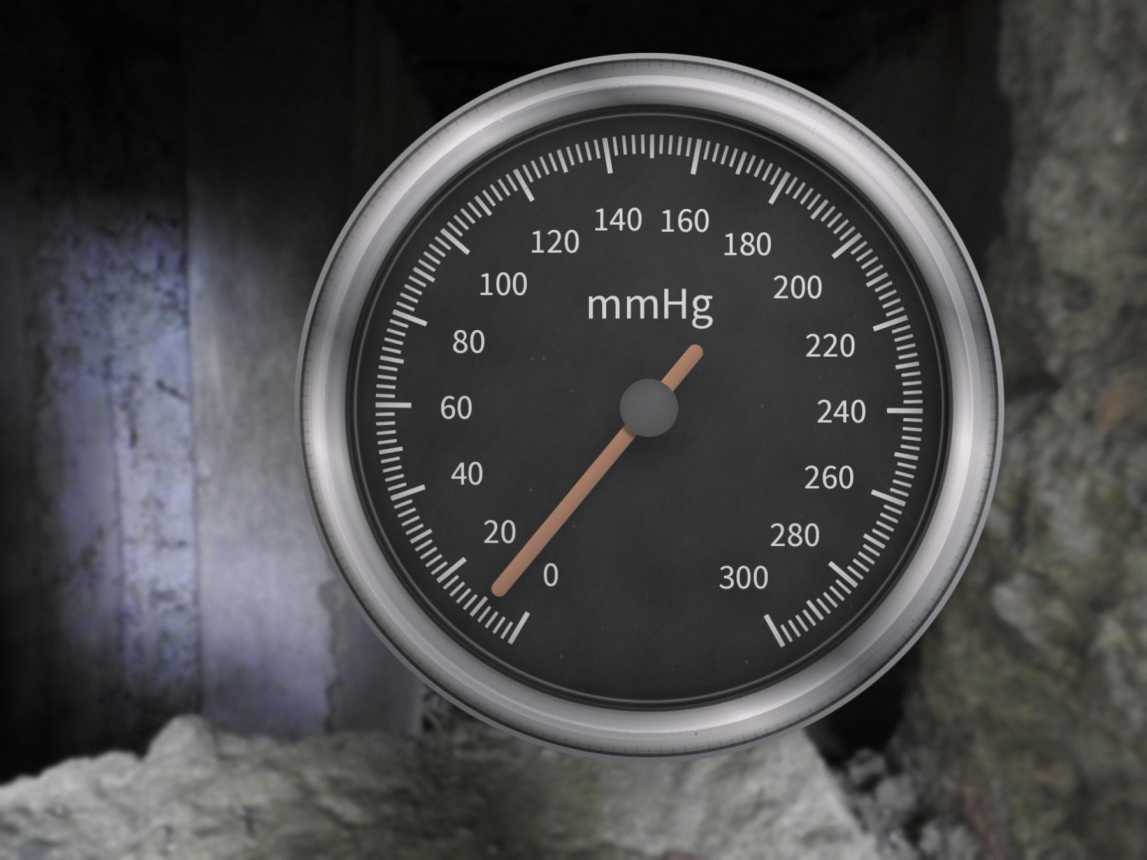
9 mmHg
